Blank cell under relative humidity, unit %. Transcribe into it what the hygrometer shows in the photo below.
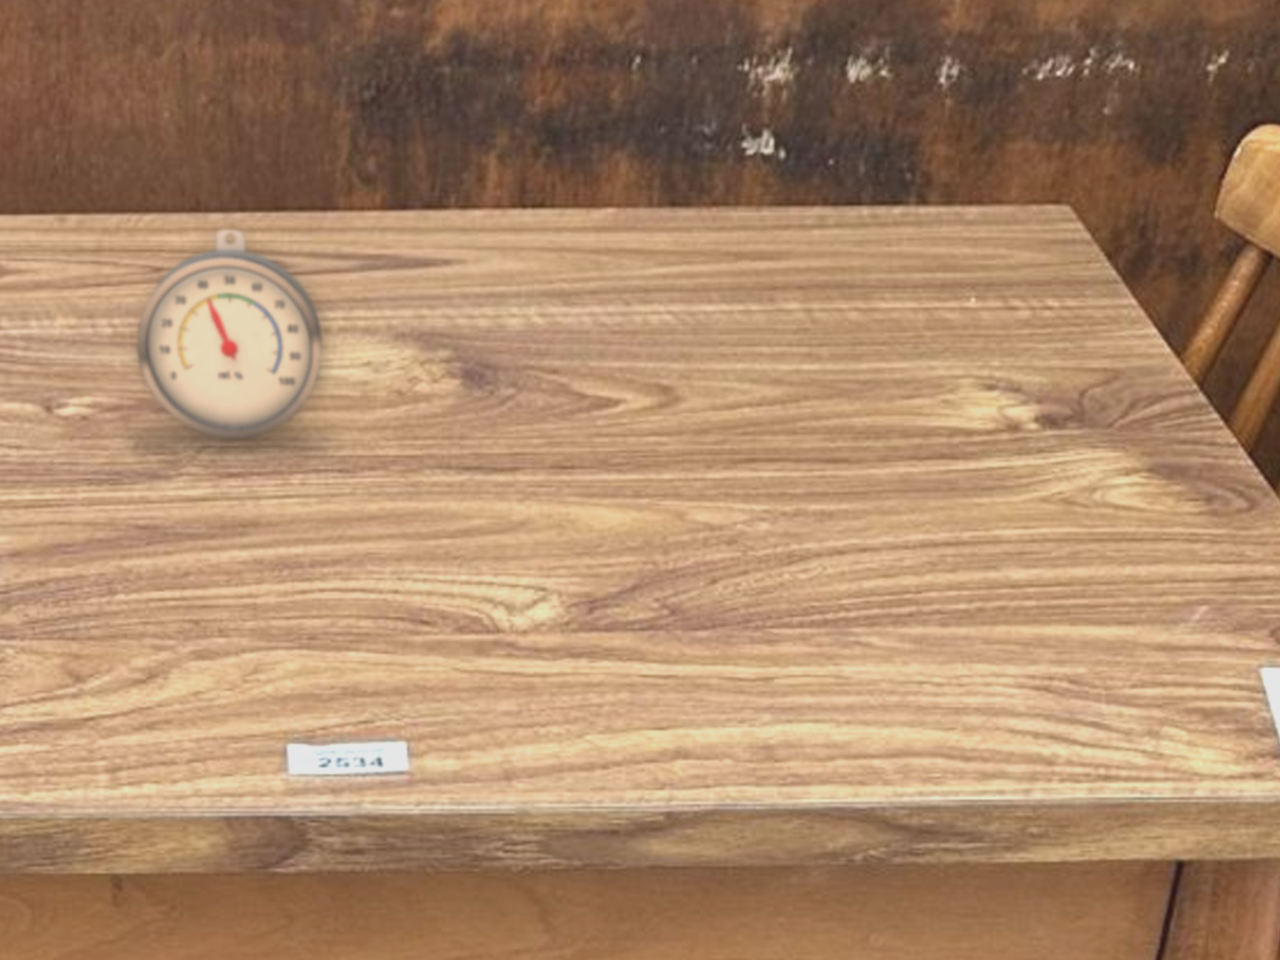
40 %
